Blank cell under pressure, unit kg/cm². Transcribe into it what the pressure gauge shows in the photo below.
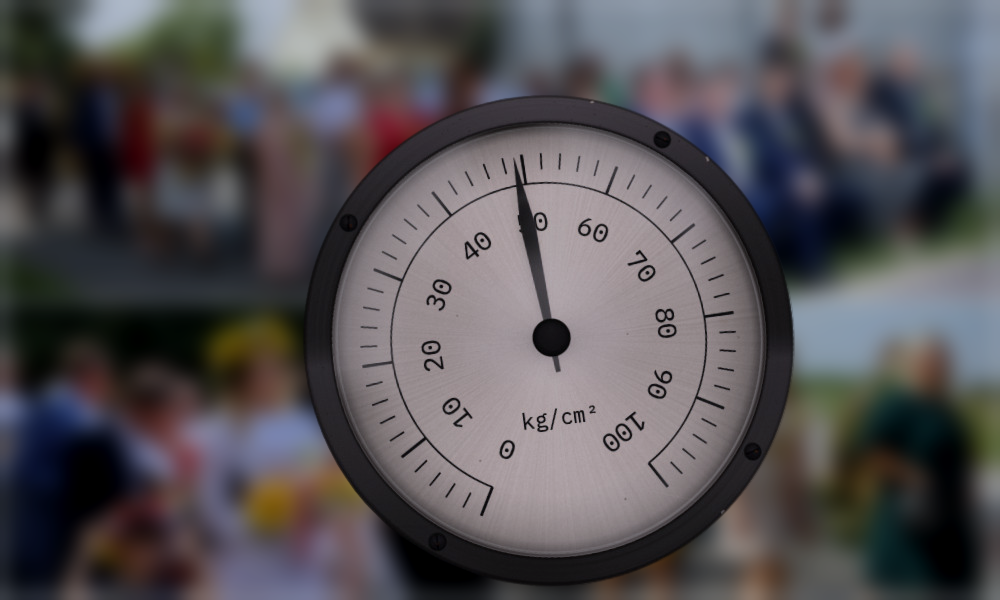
49 kg/cm²
